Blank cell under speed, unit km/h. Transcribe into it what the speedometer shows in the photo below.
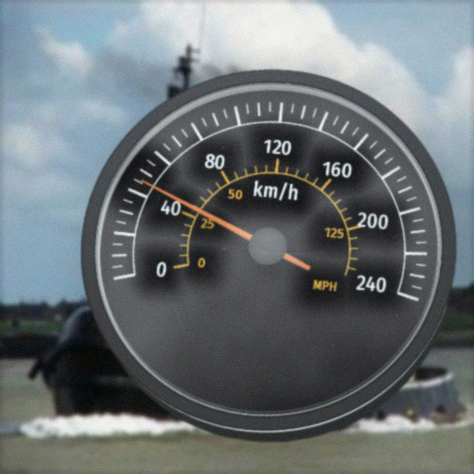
45 km/h
